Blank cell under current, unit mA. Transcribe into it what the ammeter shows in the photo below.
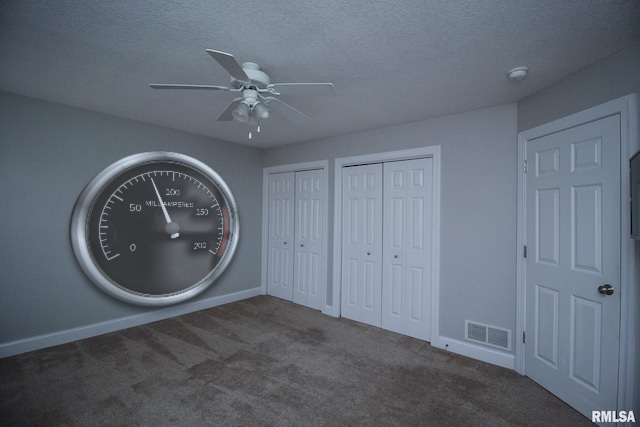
80 mA
